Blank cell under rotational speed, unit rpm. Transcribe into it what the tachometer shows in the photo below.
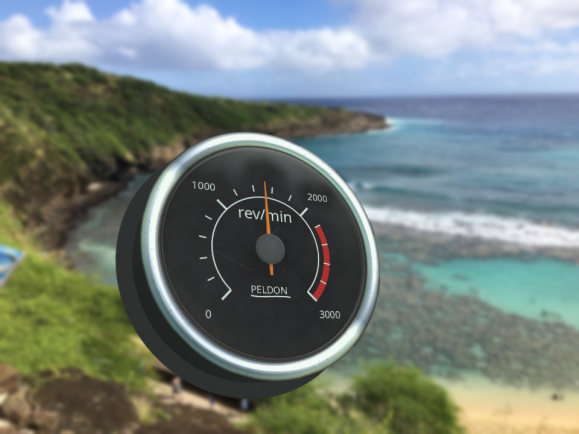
1500 rpm
